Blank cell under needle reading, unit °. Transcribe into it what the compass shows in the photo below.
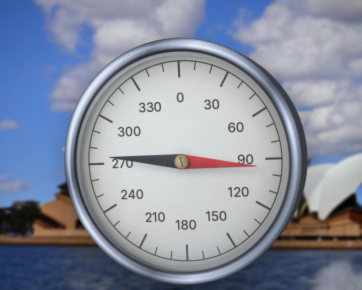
95 °
